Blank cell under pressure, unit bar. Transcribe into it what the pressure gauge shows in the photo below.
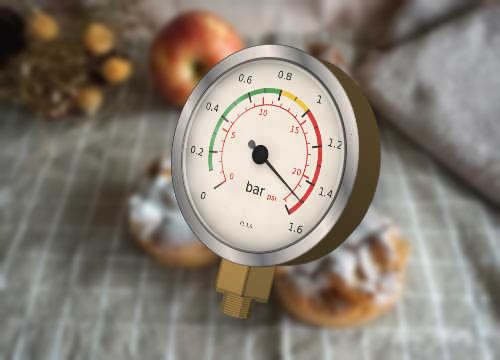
1.5 bar
